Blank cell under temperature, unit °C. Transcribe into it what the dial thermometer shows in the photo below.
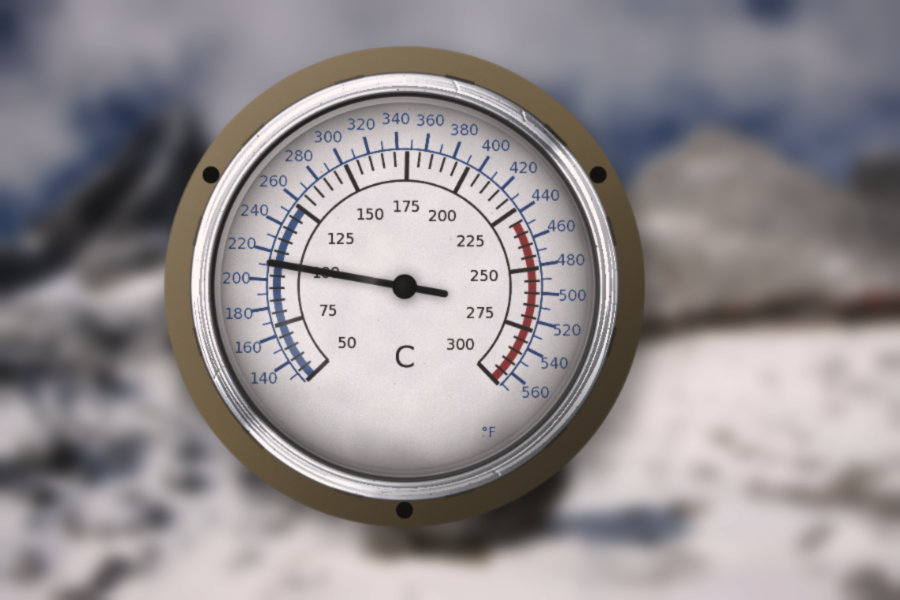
100 °C
